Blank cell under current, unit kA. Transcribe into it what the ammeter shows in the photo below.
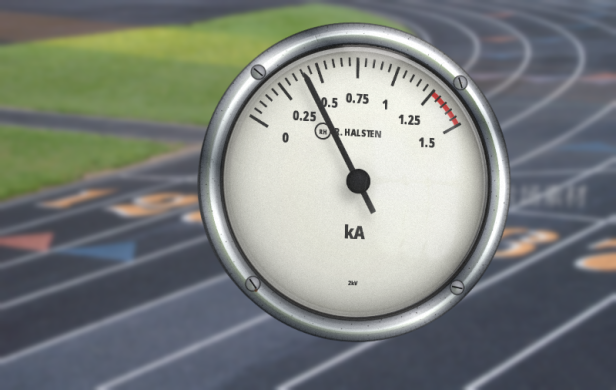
0.4 kA
